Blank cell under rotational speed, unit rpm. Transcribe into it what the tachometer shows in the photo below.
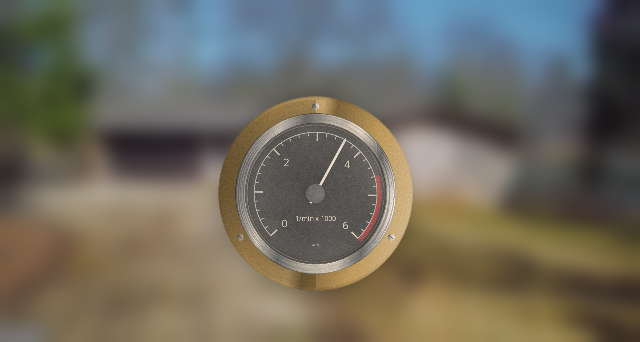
3600 rpm
